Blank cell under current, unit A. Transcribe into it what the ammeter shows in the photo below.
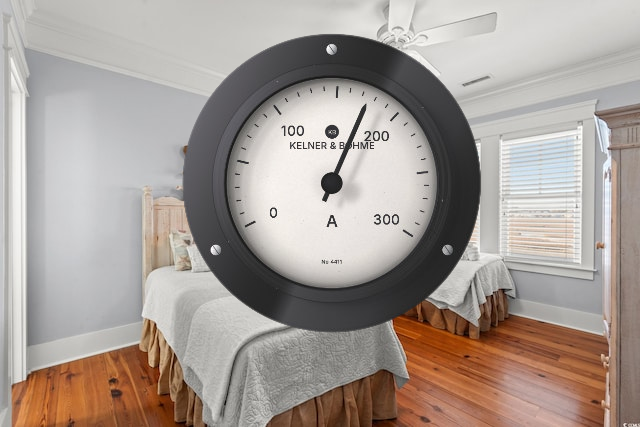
175 A
